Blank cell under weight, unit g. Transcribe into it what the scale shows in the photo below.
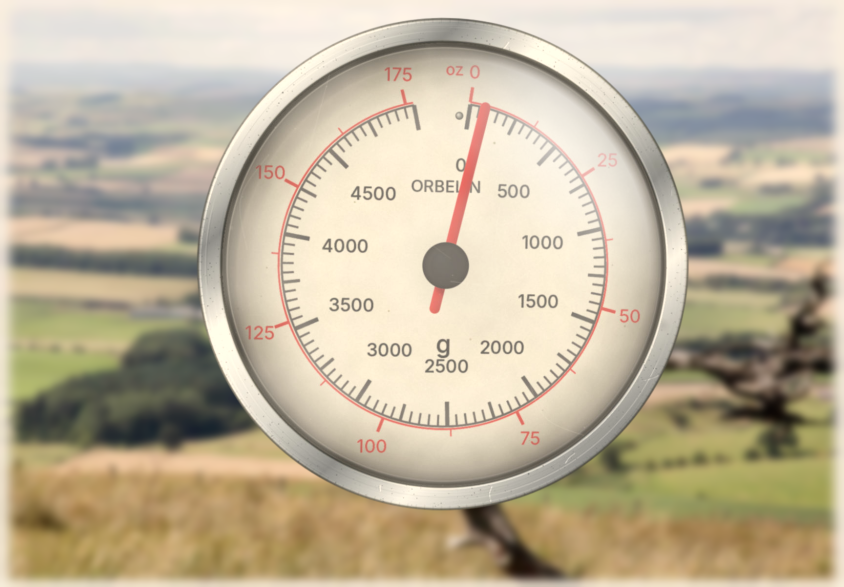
75 g
